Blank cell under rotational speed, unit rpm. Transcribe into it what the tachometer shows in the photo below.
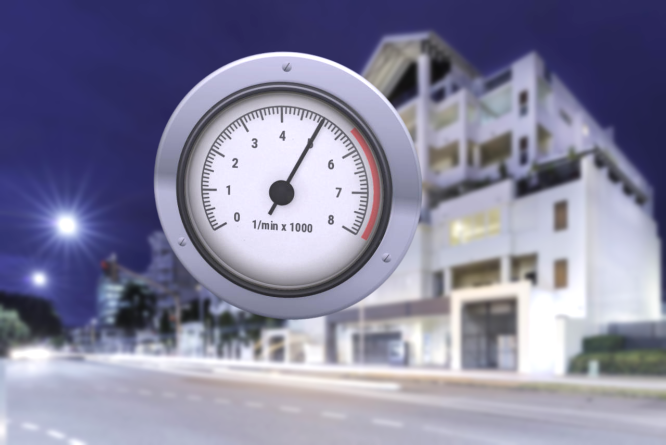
5000 rpm
